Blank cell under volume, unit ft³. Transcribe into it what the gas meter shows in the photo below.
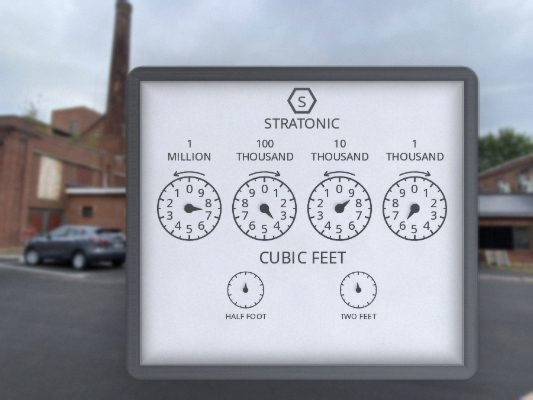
738600 ft³
